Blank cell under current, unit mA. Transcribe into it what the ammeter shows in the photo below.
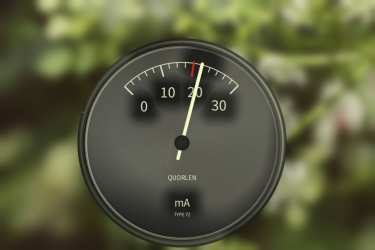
20 mA
